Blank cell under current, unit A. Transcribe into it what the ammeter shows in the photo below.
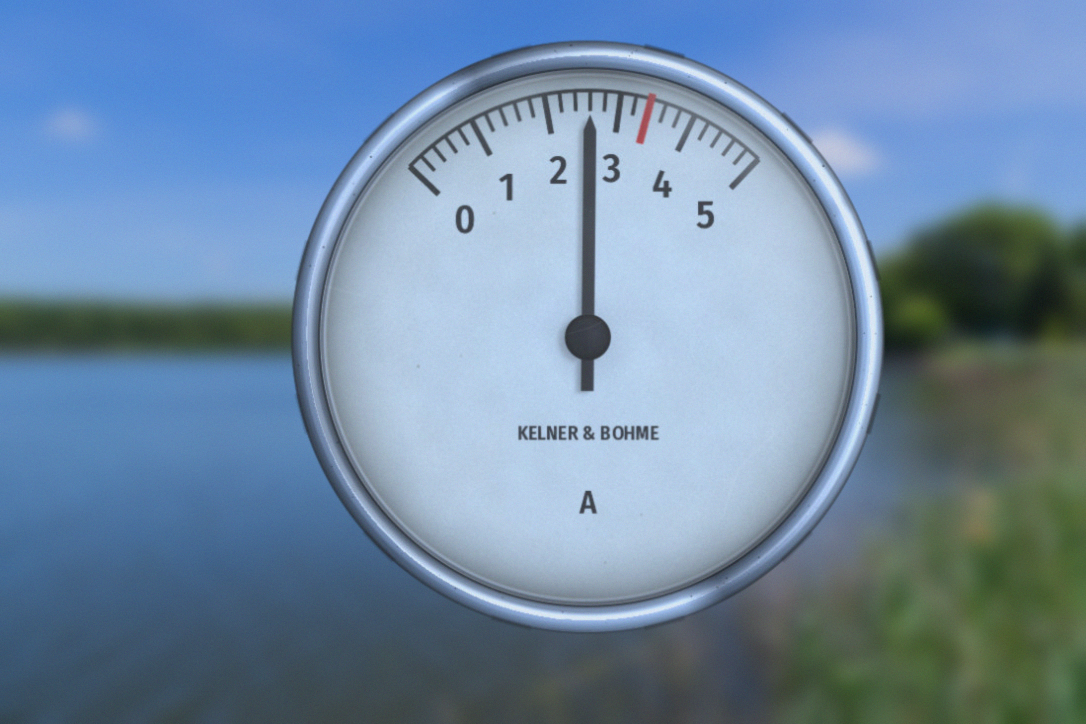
2.6 A
